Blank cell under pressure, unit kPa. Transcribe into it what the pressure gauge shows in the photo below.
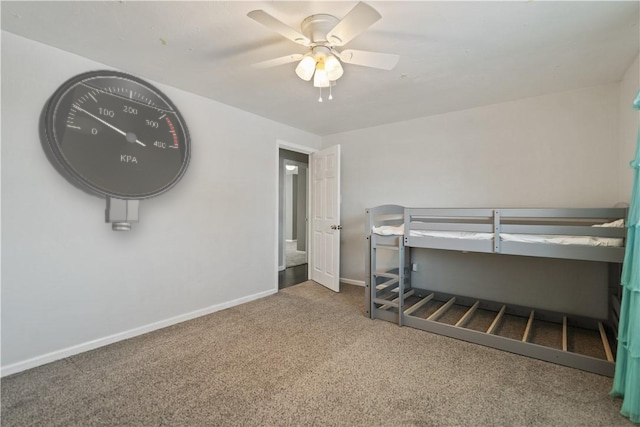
50 kPa
